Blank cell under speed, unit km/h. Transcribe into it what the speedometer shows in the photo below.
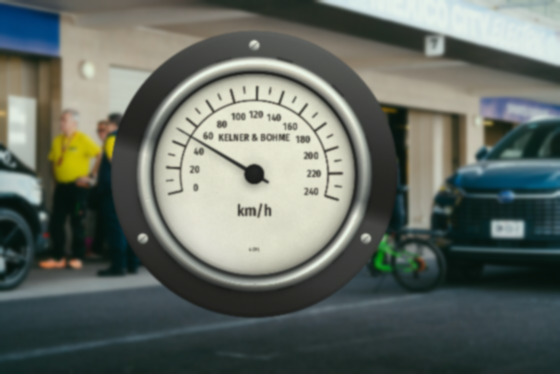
50 km/h
